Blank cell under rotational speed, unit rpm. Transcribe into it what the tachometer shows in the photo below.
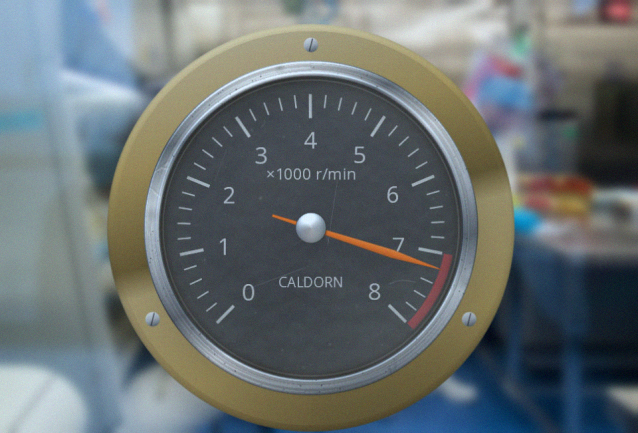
7200 rpm
